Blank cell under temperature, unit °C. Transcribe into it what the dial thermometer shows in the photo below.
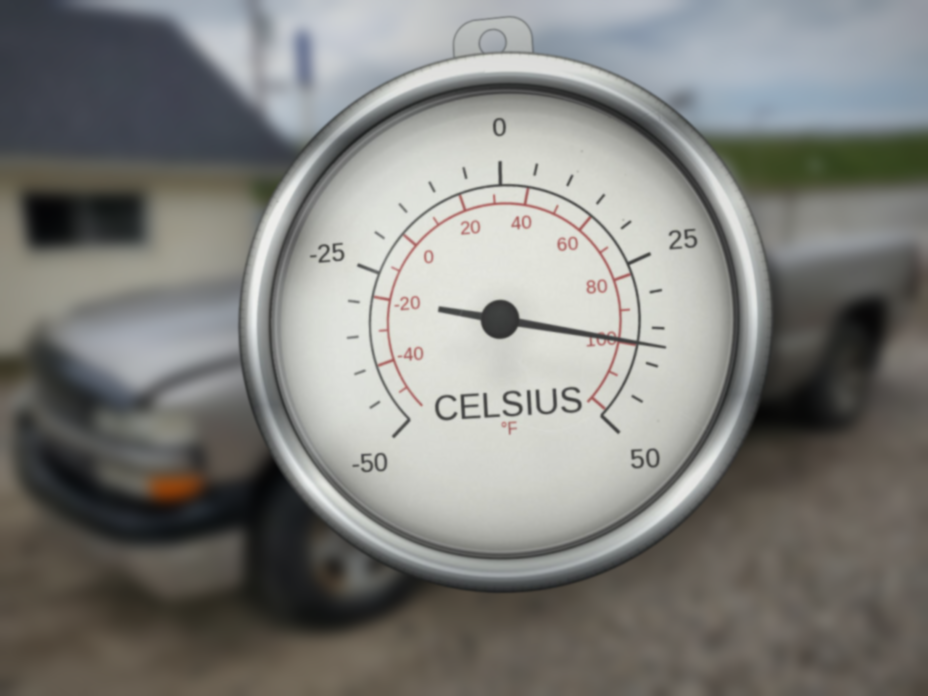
37.5 °C
